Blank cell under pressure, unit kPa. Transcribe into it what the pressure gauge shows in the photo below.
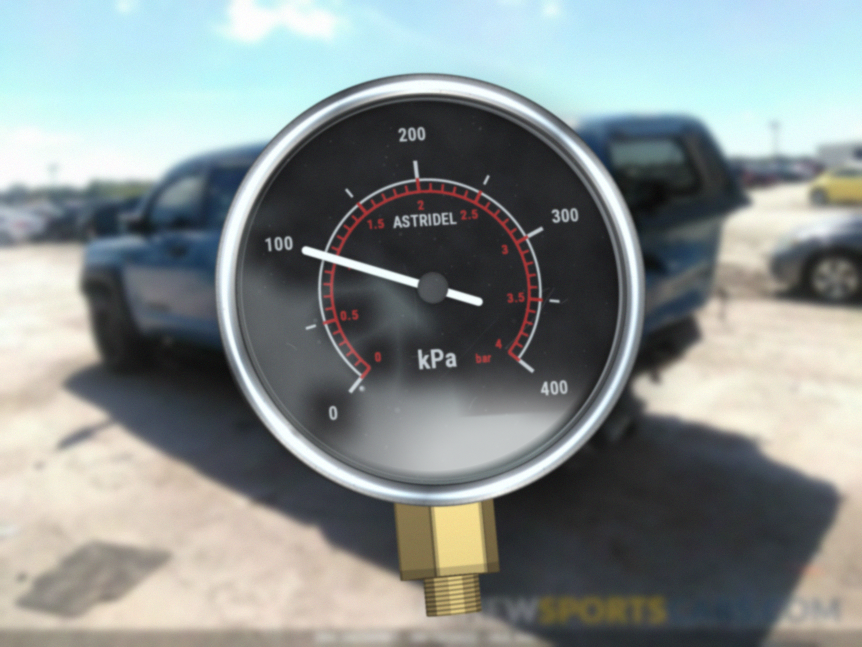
100 kPa
